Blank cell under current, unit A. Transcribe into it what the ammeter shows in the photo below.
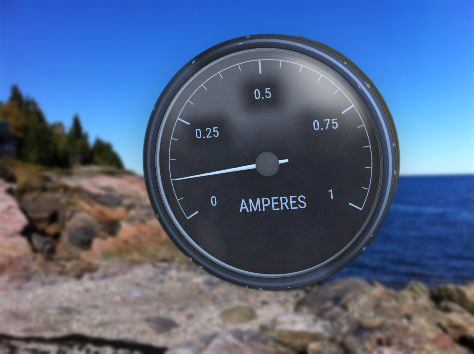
0.1 A
